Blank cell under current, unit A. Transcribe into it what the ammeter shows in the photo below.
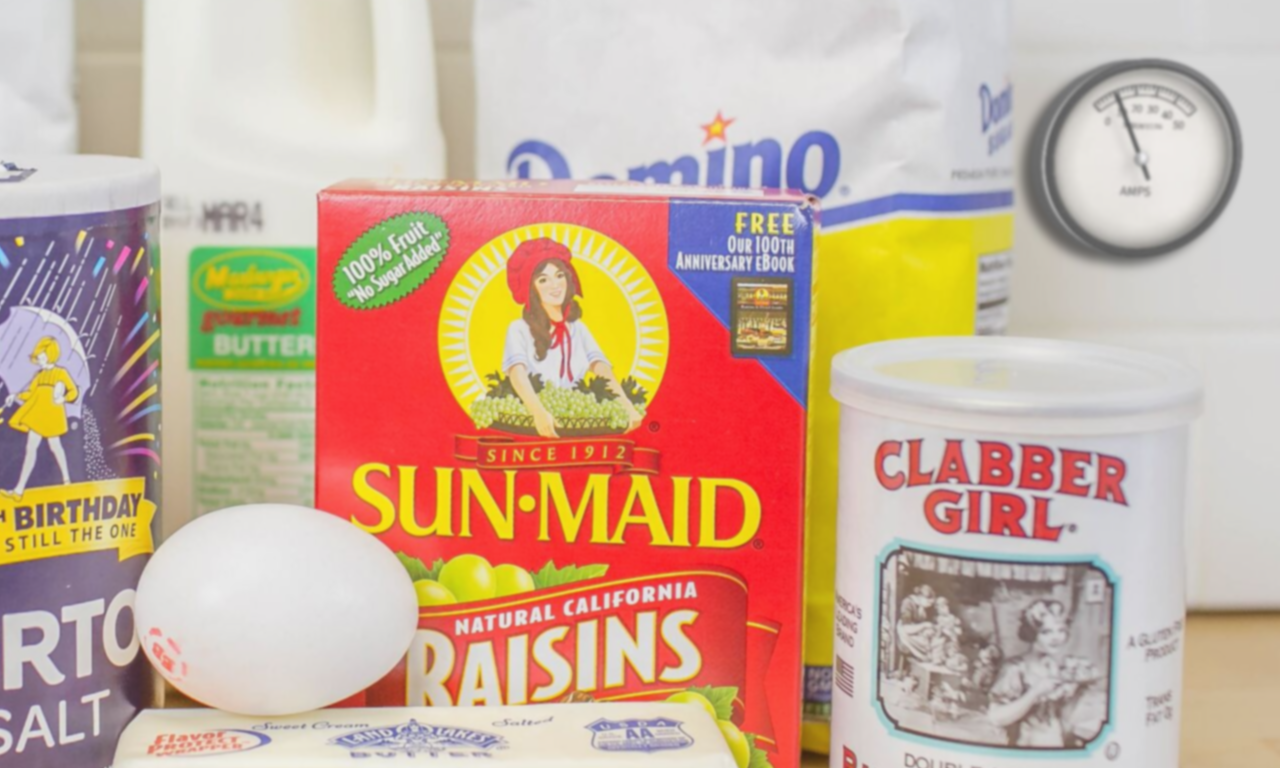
10 A
